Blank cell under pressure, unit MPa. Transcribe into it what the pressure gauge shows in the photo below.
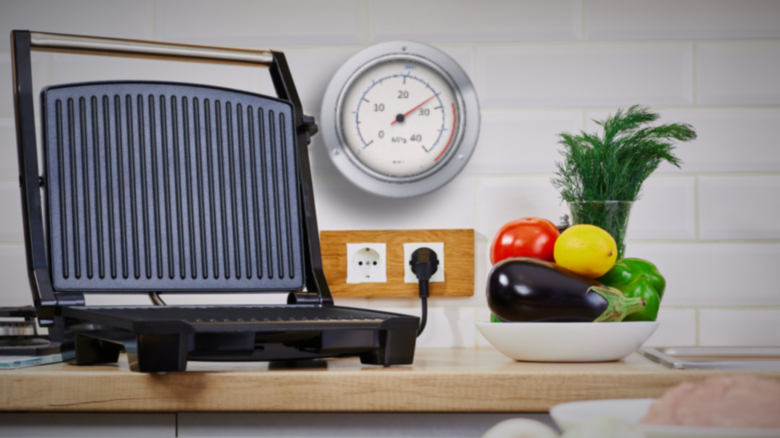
27.5 MPa
